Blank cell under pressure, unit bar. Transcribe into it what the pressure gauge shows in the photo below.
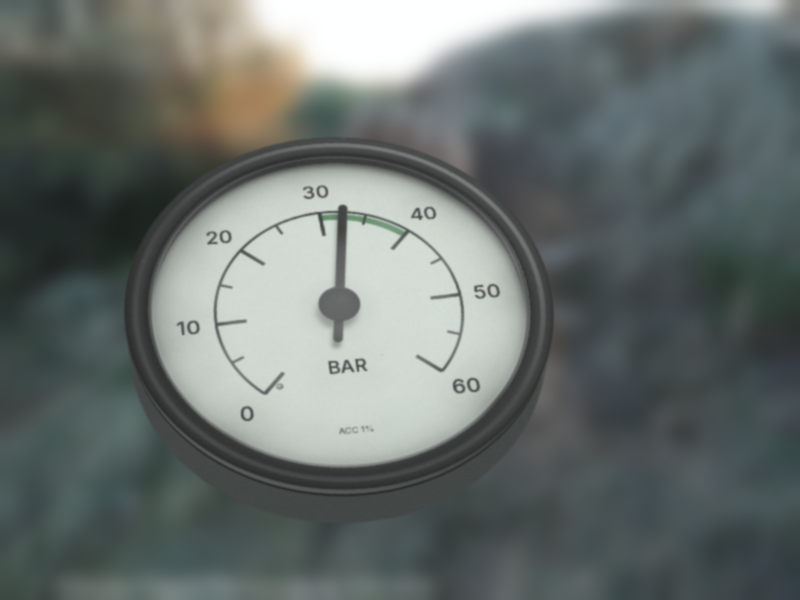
32.5 bar
